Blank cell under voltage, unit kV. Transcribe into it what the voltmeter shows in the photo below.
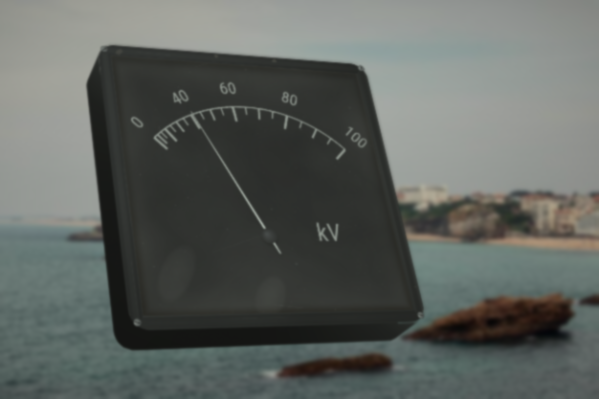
40 kV
